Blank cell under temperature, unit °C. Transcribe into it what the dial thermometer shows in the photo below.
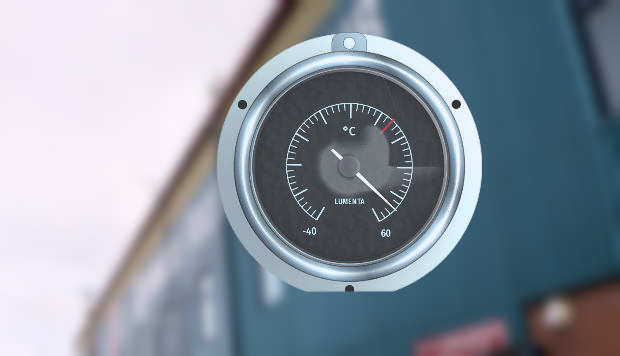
54 °C
